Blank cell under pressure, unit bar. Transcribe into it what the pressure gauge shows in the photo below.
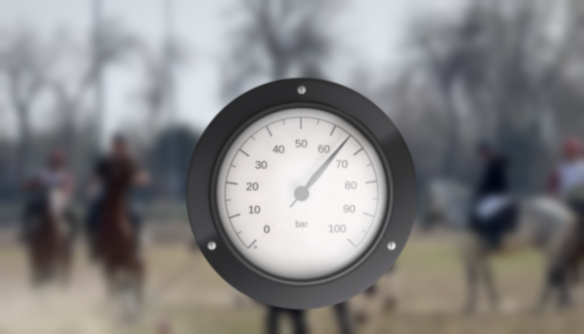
65 bar
